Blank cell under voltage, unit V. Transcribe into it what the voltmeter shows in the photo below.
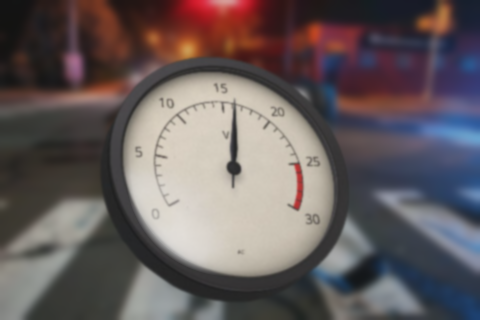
16 V
